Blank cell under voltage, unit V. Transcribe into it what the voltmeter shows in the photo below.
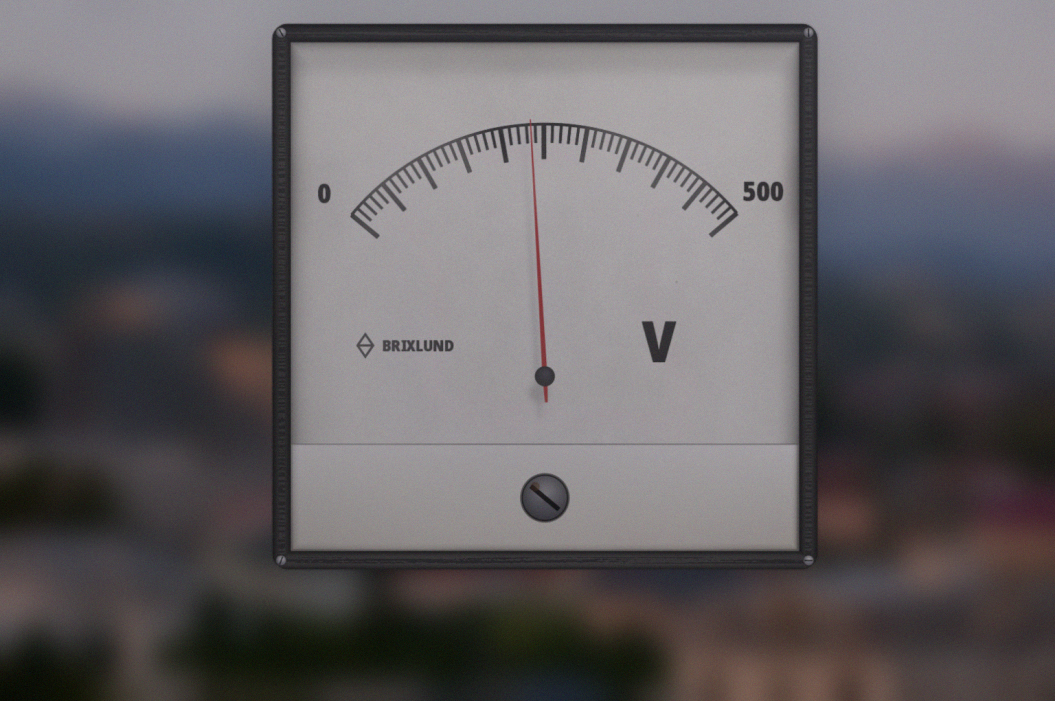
235 V
